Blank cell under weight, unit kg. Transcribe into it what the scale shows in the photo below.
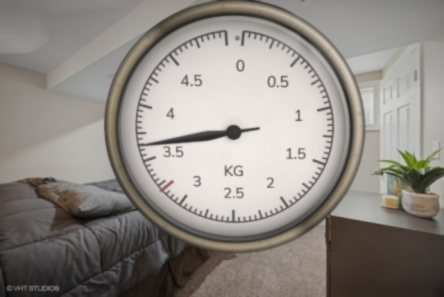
3.65 kg
